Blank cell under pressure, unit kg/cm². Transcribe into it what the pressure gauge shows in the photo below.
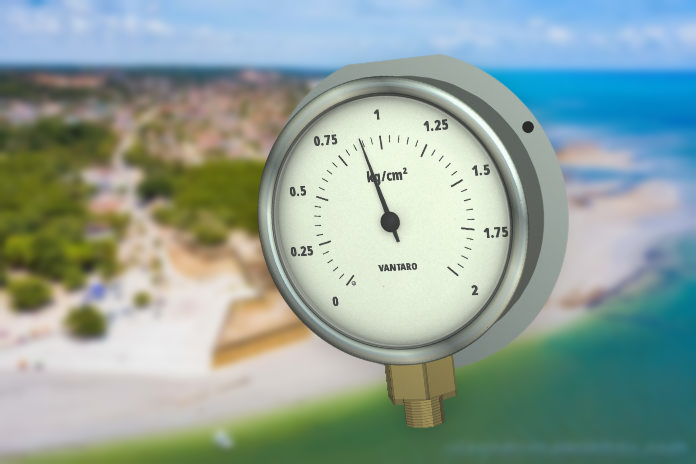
0.9 kg/cm²
